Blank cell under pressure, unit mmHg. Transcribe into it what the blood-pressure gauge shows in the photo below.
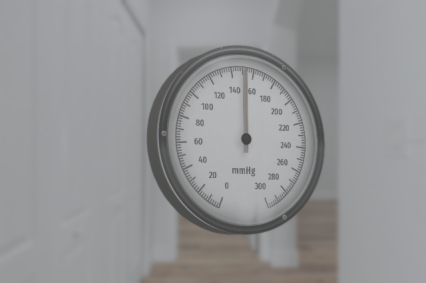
150 mmHg
